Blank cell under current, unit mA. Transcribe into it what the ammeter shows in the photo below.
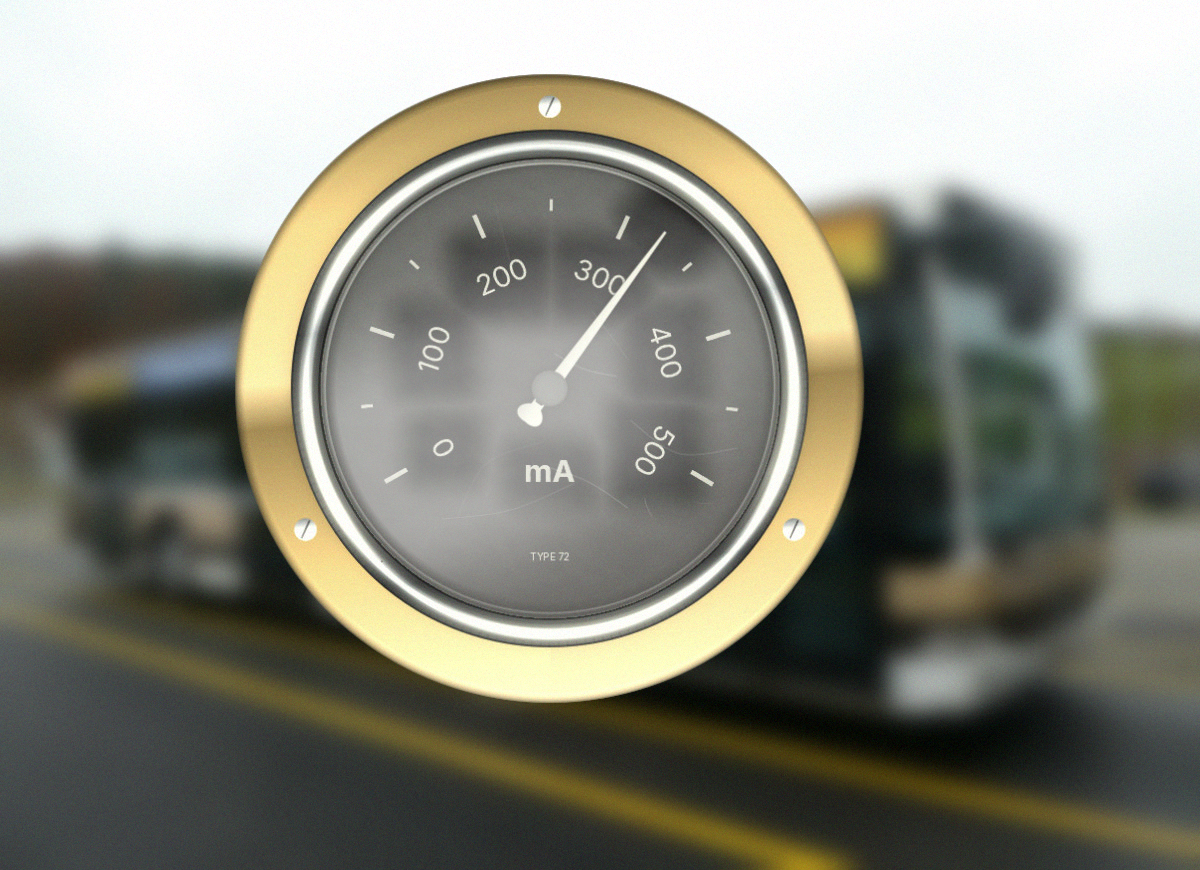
325 mA
